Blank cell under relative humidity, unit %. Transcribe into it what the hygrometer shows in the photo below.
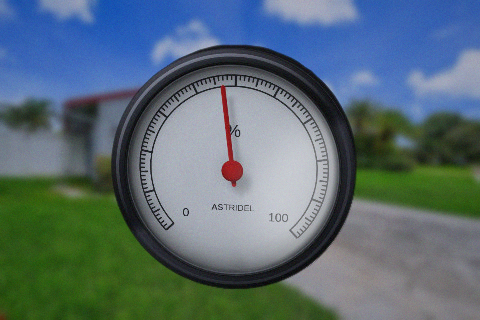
47 %
